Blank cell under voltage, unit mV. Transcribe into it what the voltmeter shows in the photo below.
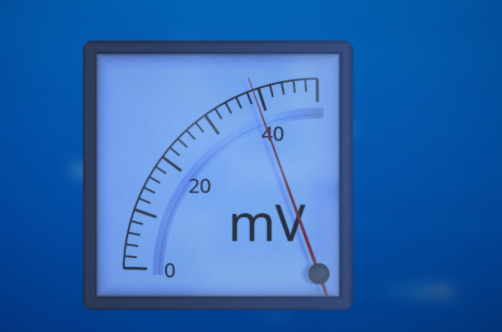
39 mV
